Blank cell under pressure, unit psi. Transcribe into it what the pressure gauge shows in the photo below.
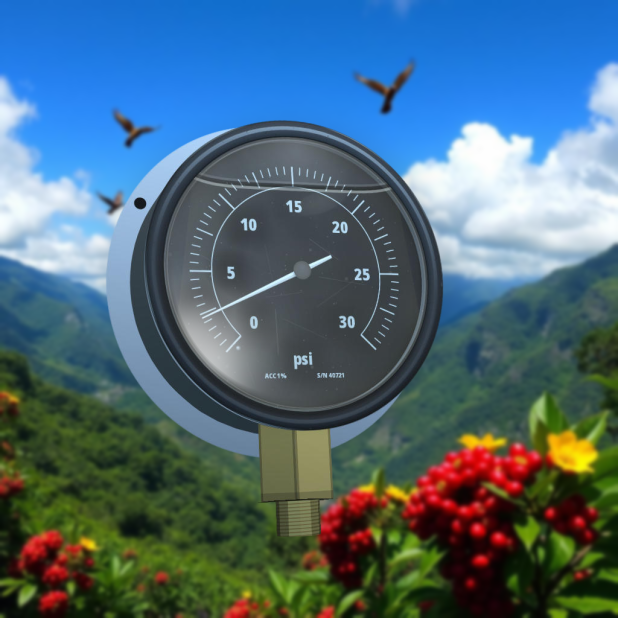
2.25 psi
